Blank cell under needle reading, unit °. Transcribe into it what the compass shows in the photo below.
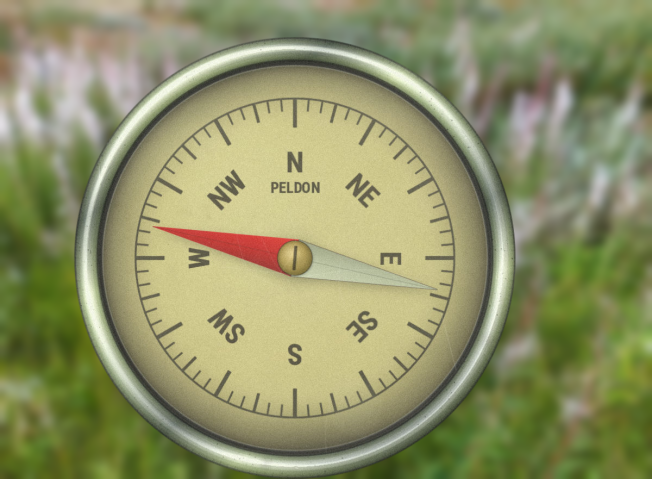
282.5 °
